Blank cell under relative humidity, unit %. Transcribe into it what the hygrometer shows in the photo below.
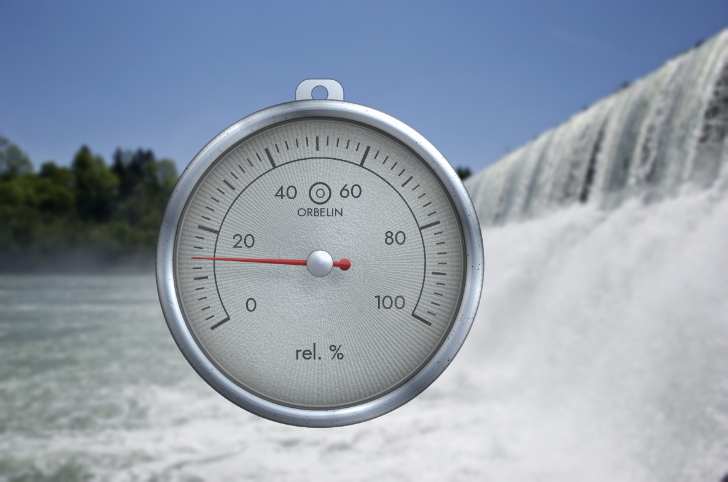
14 %
